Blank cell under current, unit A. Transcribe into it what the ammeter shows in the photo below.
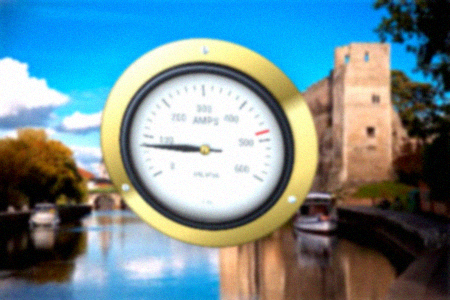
80 A
